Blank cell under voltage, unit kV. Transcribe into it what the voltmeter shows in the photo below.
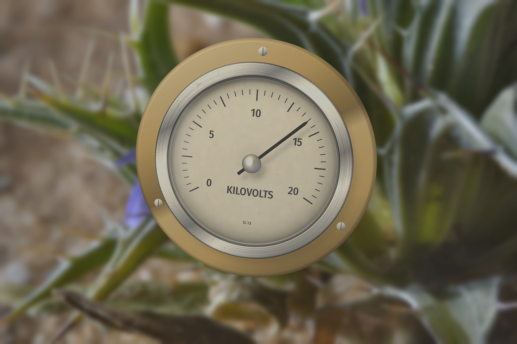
14 kV
